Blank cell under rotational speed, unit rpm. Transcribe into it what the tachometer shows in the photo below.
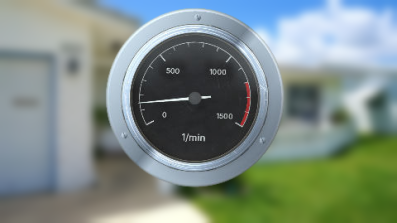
150 rpm
